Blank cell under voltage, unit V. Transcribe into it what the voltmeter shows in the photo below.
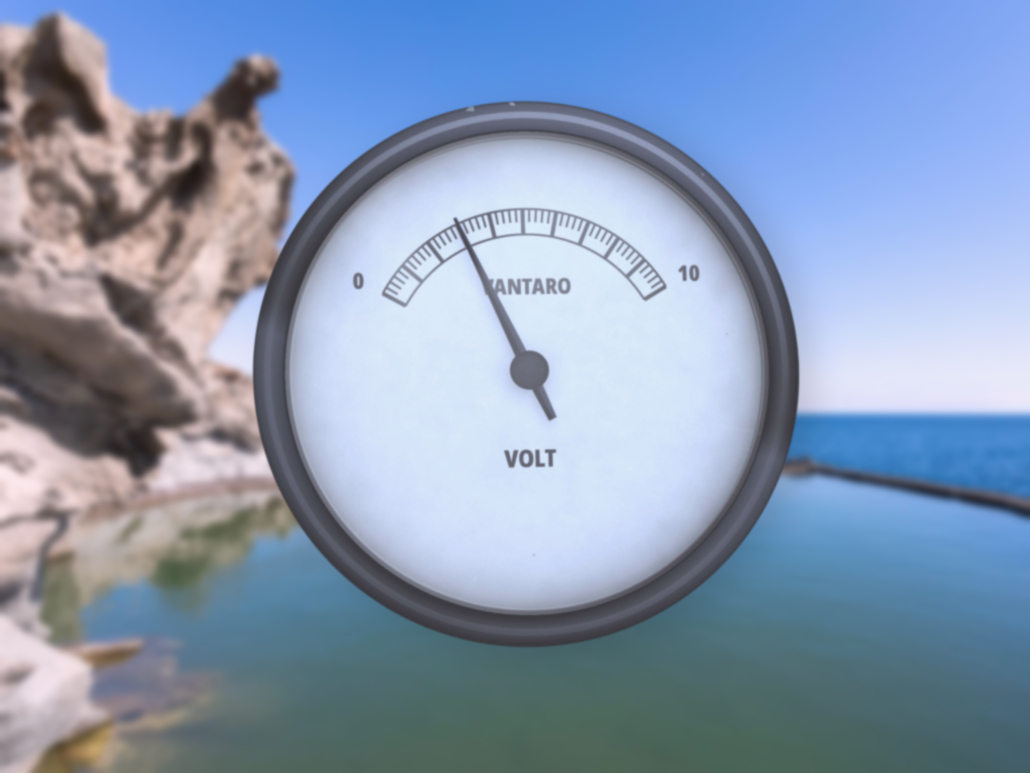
3 V
